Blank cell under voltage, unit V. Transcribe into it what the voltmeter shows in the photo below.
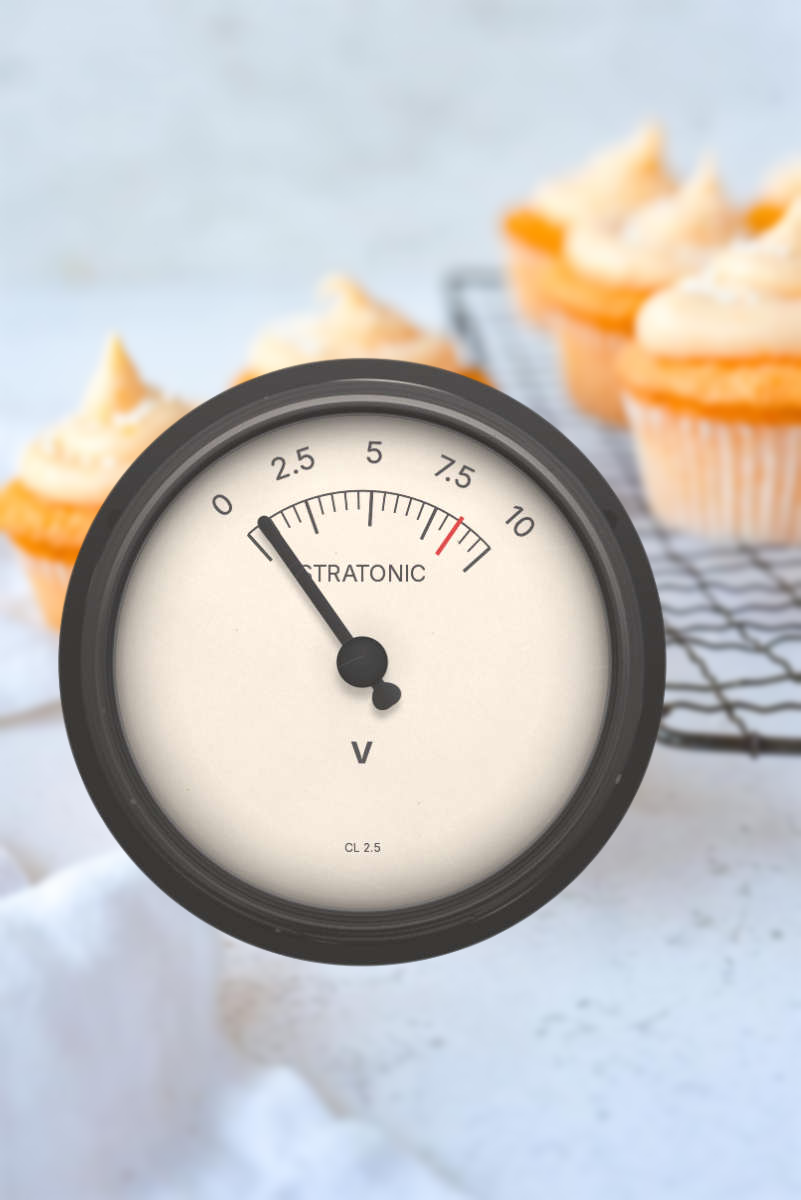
0.75 V
